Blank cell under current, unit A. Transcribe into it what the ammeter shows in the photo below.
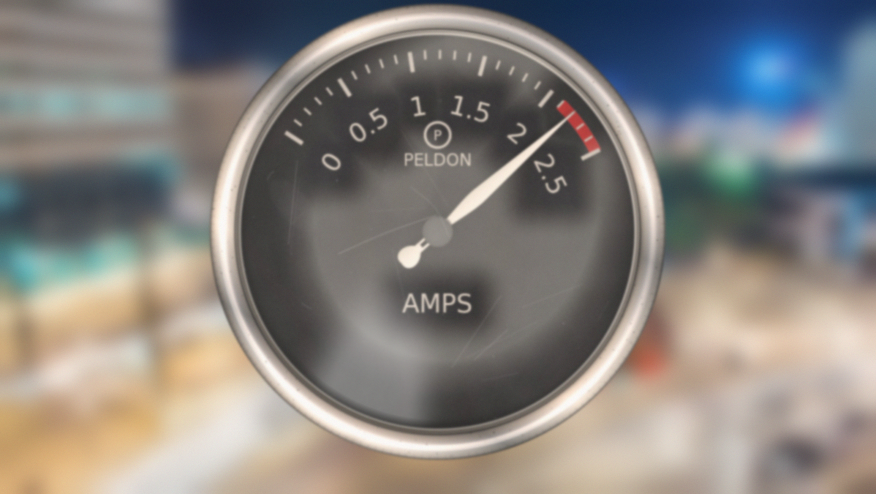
2.2 A
